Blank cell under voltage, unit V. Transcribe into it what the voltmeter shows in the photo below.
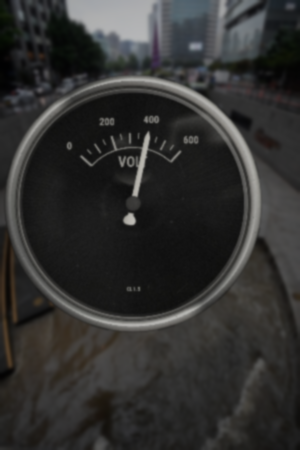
400 V
